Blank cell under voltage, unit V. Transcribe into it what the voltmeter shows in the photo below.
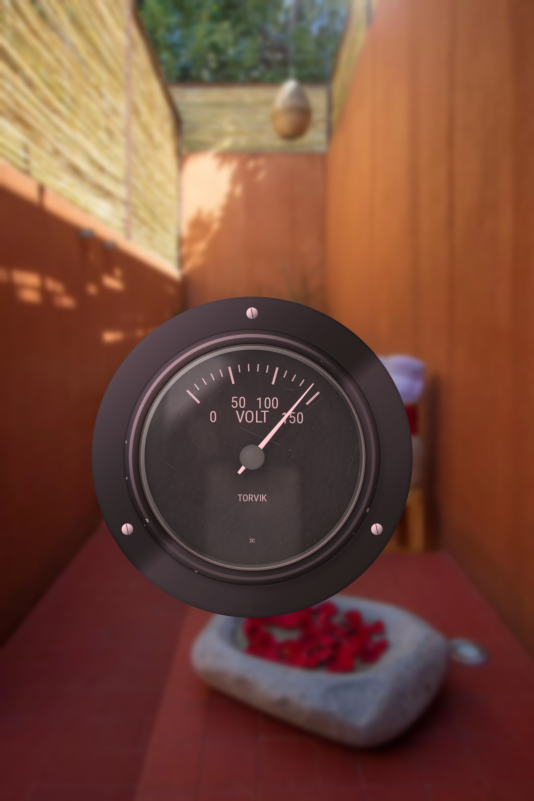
140 V
